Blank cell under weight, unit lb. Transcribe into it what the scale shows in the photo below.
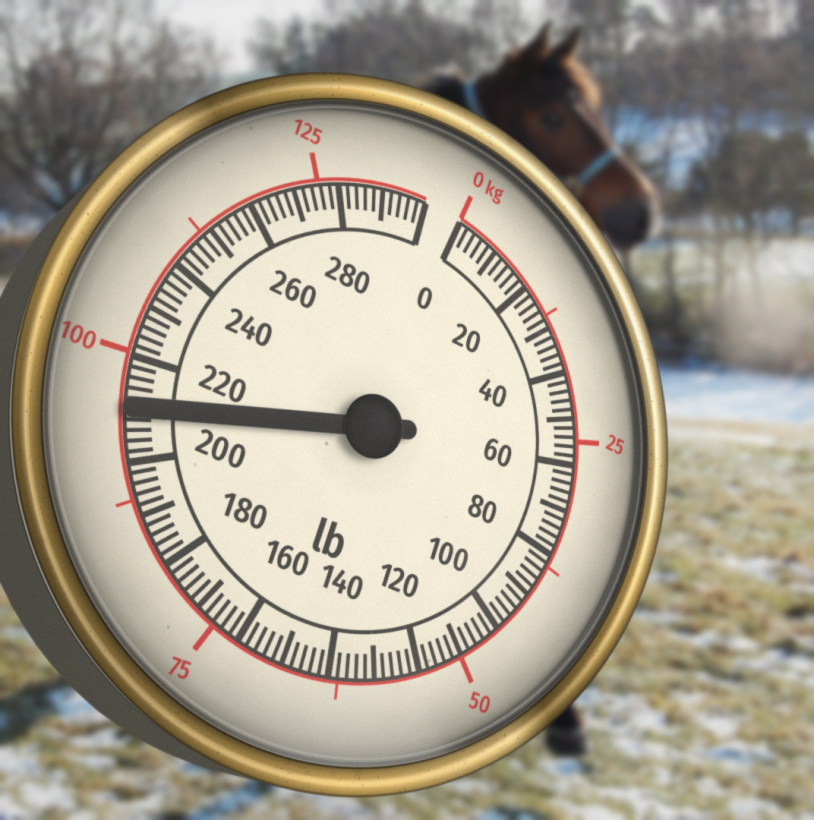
210 lb
